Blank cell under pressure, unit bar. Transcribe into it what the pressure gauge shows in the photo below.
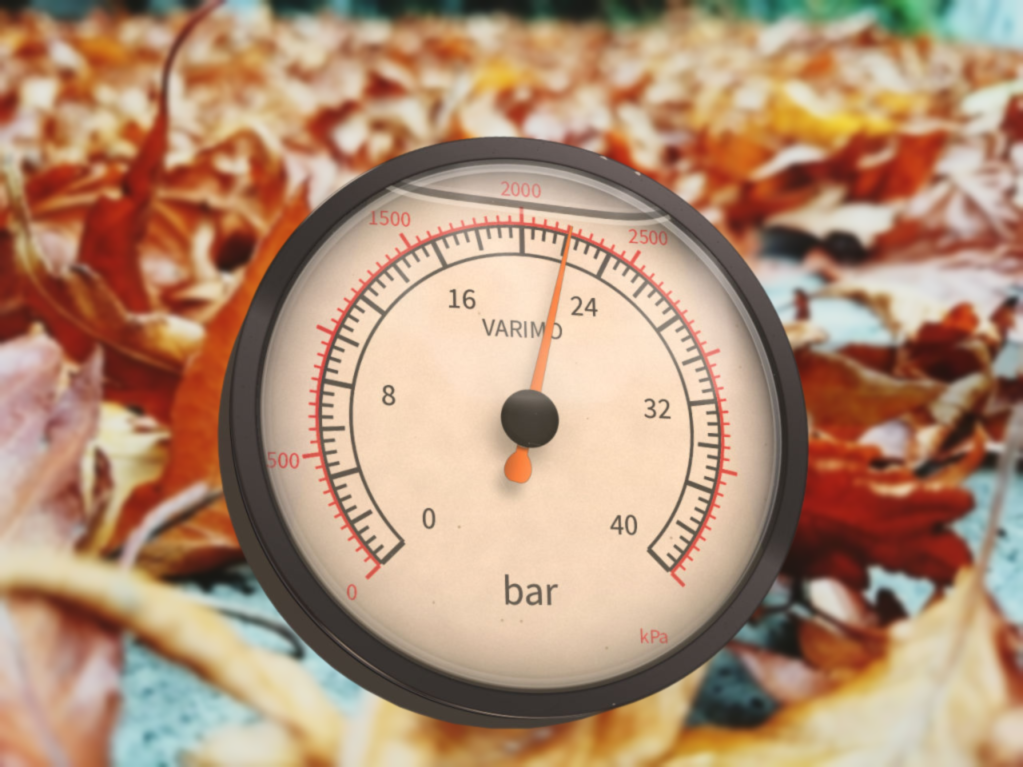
22 bar
